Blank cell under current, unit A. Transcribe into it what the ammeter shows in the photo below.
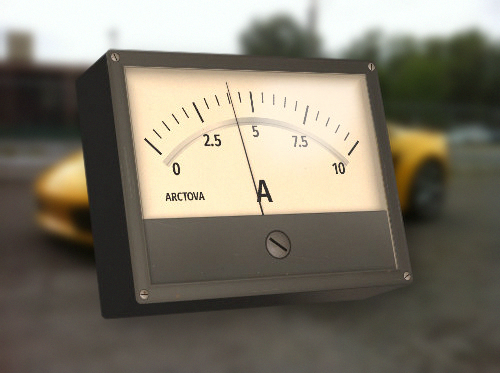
4 A
